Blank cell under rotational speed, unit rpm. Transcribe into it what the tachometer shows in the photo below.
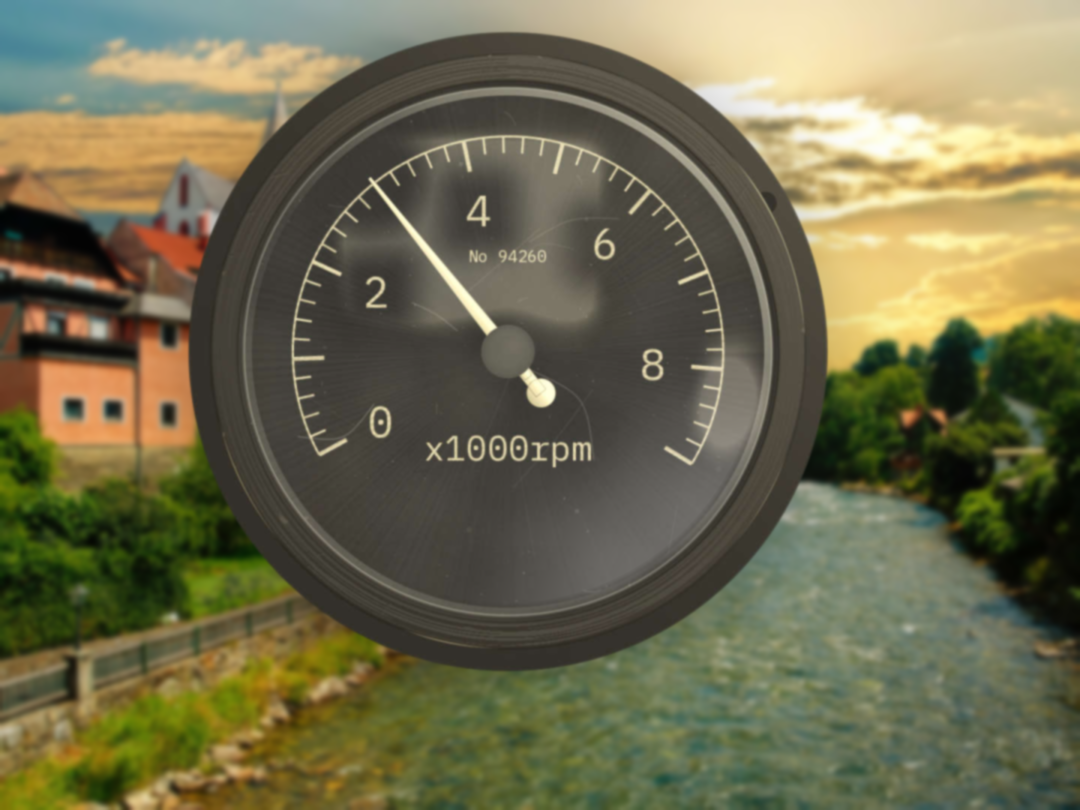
3000 rpm
